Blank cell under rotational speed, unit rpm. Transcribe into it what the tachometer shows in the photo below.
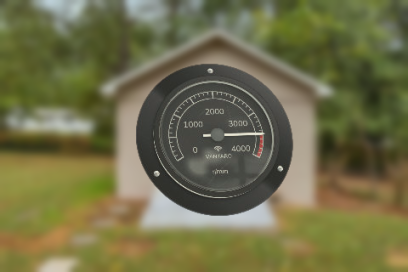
3500 rpm
